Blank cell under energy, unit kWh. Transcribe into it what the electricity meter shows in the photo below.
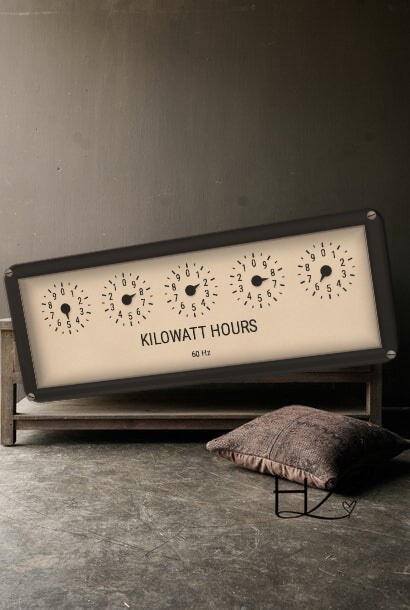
48176 kWh
